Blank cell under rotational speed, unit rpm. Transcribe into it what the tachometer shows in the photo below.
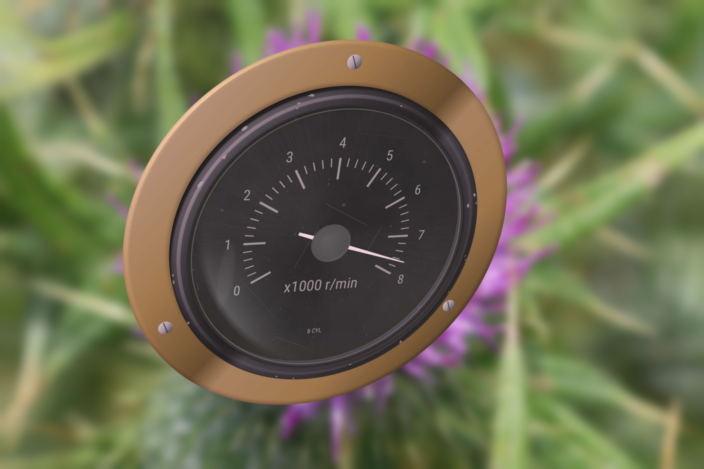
7600 rpm
